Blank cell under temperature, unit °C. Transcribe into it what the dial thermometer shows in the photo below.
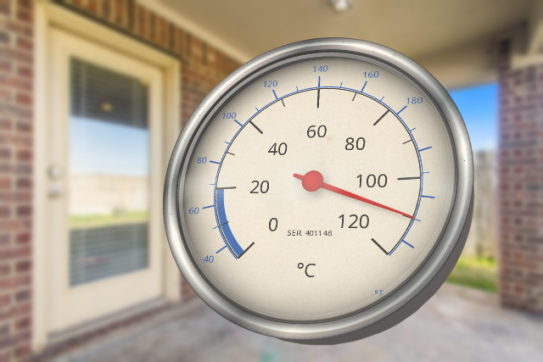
110 °C
